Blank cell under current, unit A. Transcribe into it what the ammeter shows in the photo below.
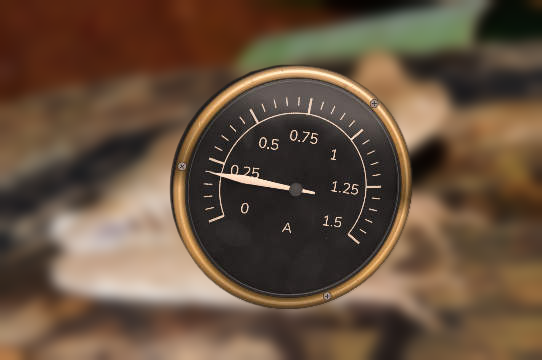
0.2 A
